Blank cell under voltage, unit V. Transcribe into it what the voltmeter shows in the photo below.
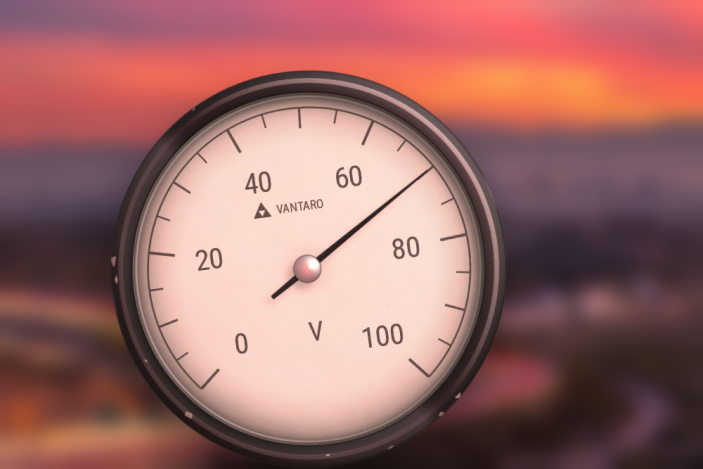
70 V
